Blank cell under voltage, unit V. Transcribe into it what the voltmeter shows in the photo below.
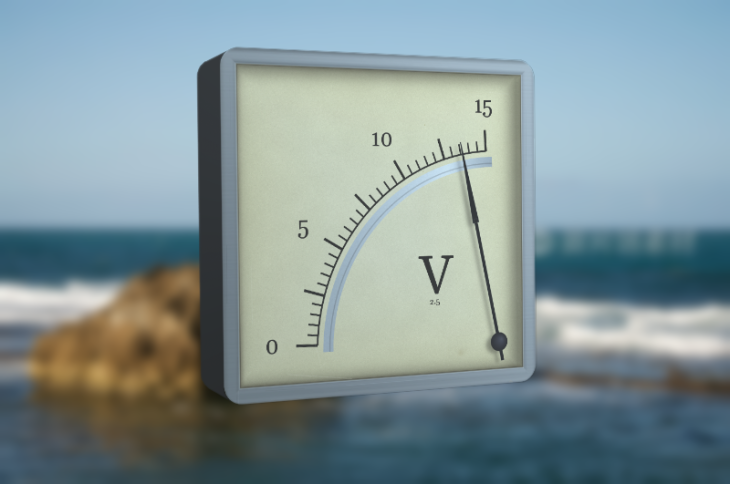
13.5 V
